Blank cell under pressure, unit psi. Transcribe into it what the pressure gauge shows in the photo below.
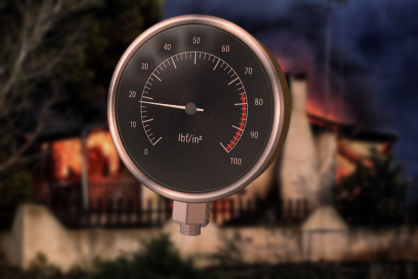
18 psi
